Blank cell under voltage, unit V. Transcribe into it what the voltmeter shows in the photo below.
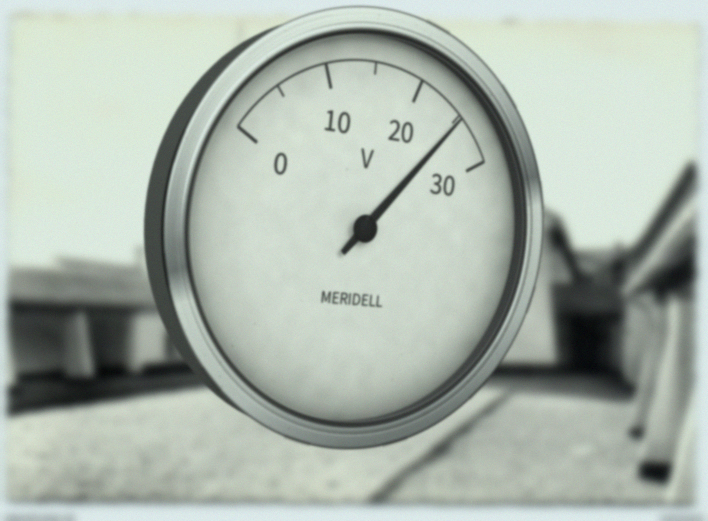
25 V
